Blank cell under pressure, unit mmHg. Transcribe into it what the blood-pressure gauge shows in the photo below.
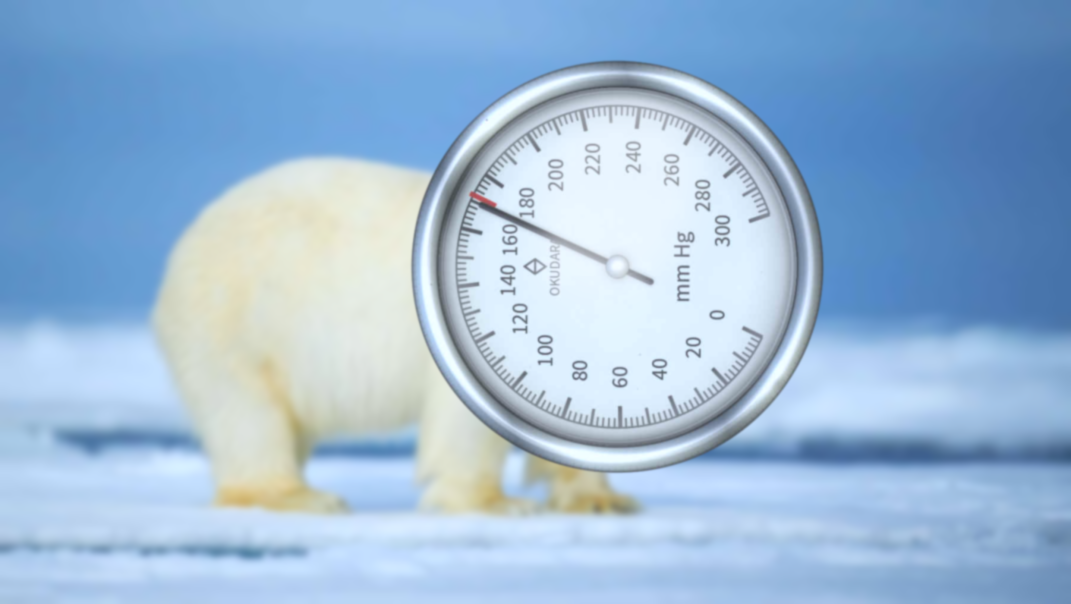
170 mmHg
